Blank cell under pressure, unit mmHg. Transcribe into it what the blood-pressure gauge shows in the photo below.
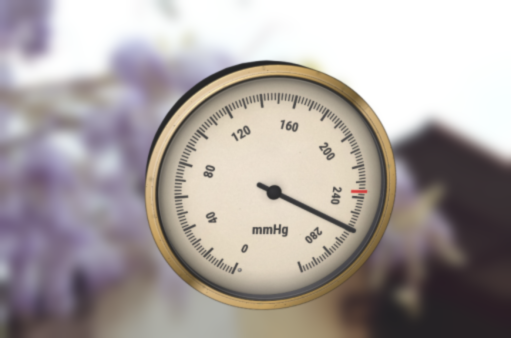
260 mmHg
